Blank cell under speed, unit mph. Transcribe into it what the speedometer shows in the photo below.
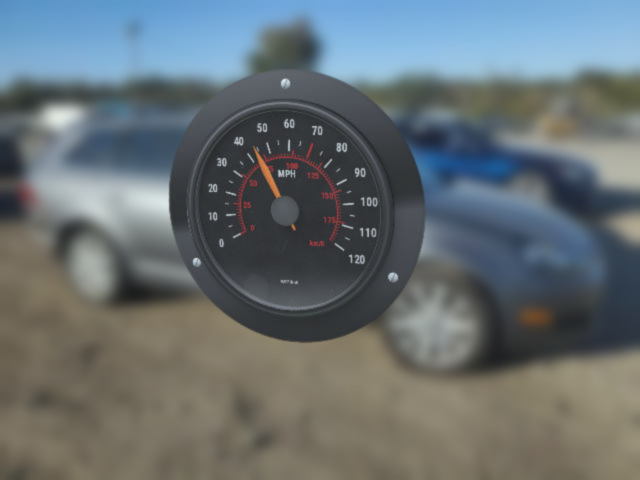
45 mph
